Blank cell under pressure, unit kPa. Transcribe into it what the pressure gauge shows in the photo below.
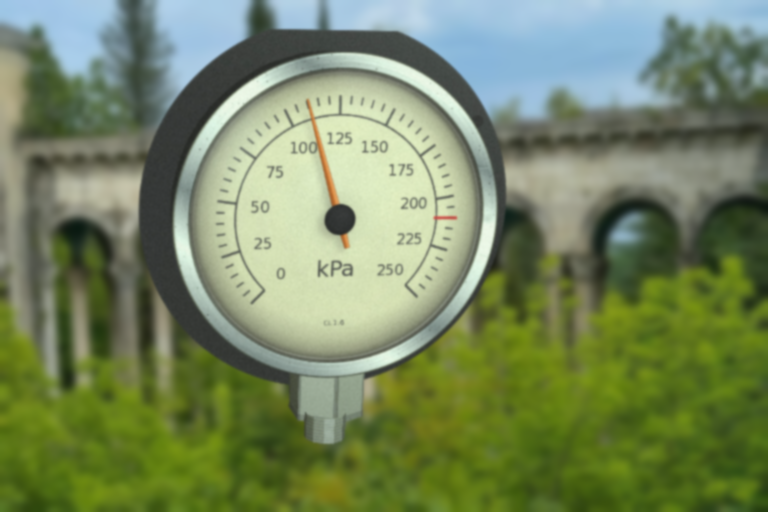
110 kPa
